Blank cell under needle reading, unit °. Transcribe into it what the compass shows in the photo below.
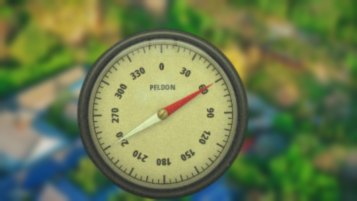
60 °
